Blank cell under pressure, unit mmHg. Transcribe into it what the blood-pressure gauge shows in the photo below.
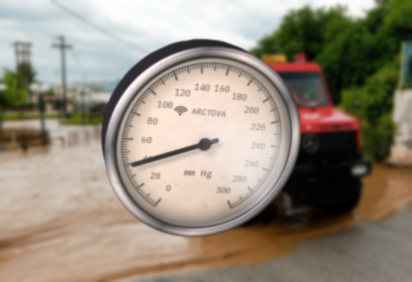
40 mmHg
